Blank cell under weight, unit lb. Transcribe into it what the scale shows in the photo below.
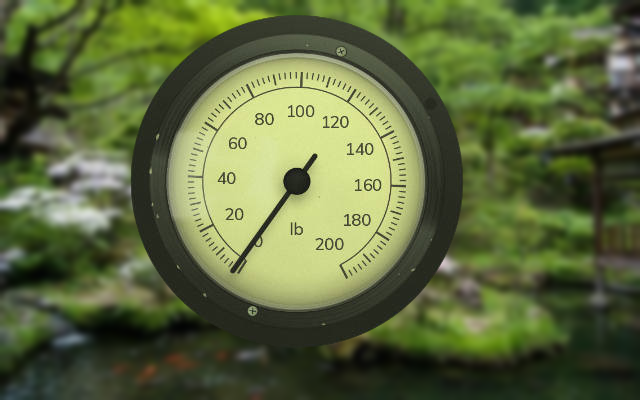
2 lb
